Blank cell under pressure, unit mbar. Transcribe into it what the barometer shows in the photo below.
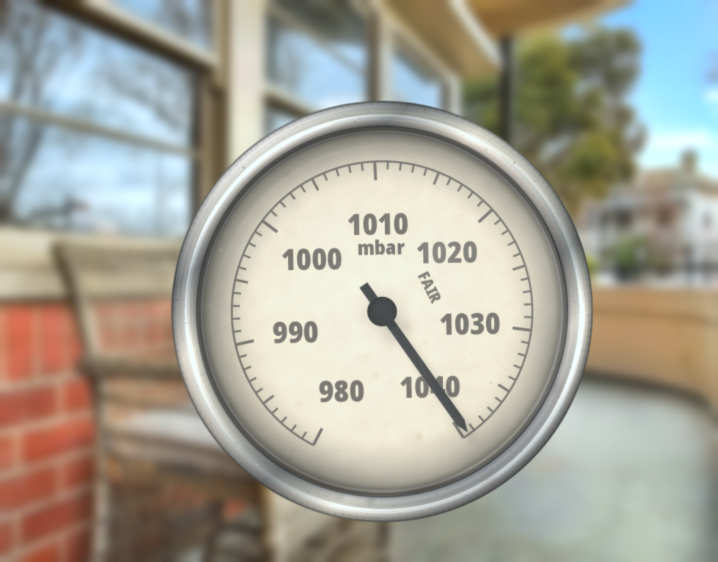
1039.5 mbar
